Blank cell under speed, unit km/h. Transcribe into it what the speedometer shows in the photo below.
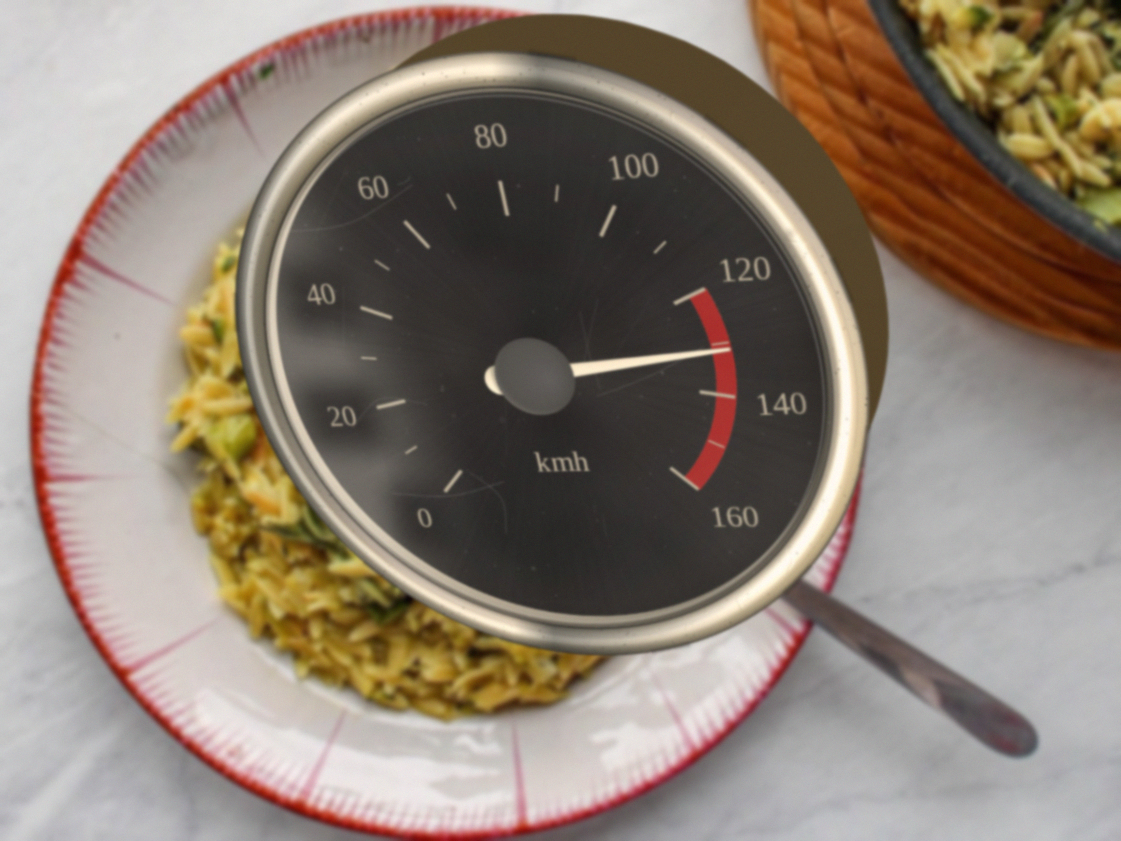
130 km/h
